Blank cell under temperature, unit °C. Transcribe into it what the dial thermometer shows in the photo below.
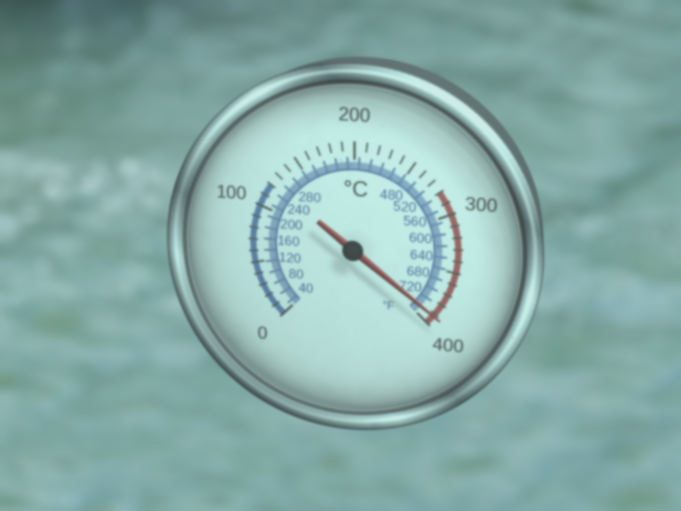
390 °C
